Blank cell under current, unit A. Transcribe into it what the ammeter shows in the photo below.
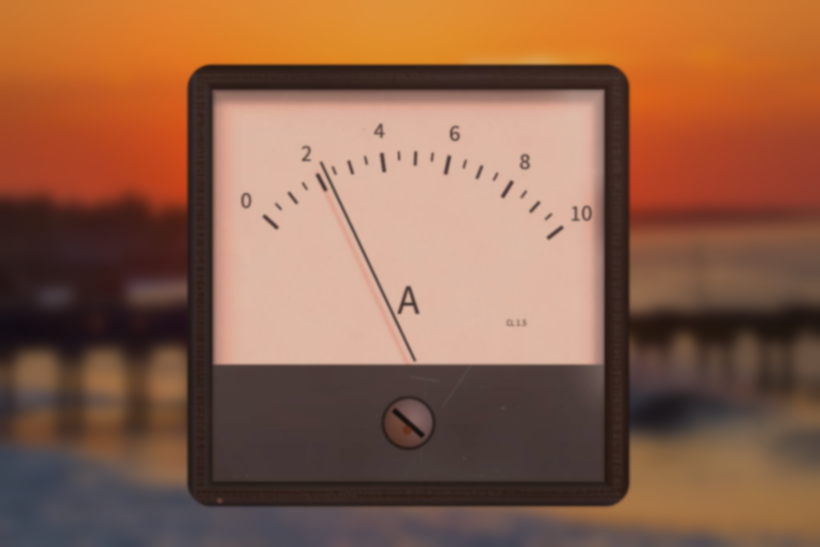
2.25 A
